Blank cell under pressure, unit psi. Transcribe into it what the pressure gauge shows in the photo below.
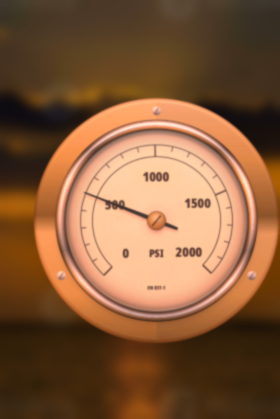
500 psi
